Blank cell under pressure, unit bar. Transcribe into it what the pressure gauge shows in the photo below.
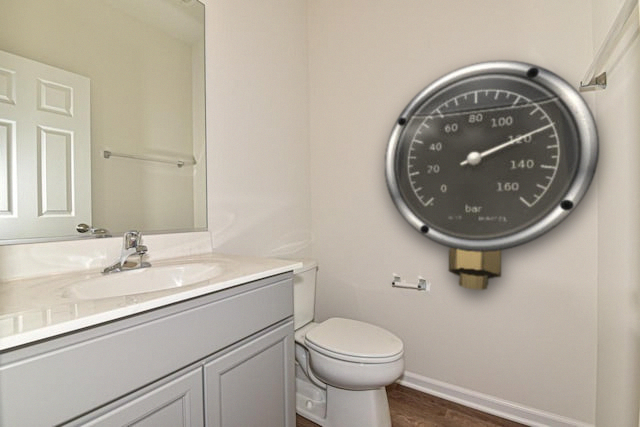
120 bar
